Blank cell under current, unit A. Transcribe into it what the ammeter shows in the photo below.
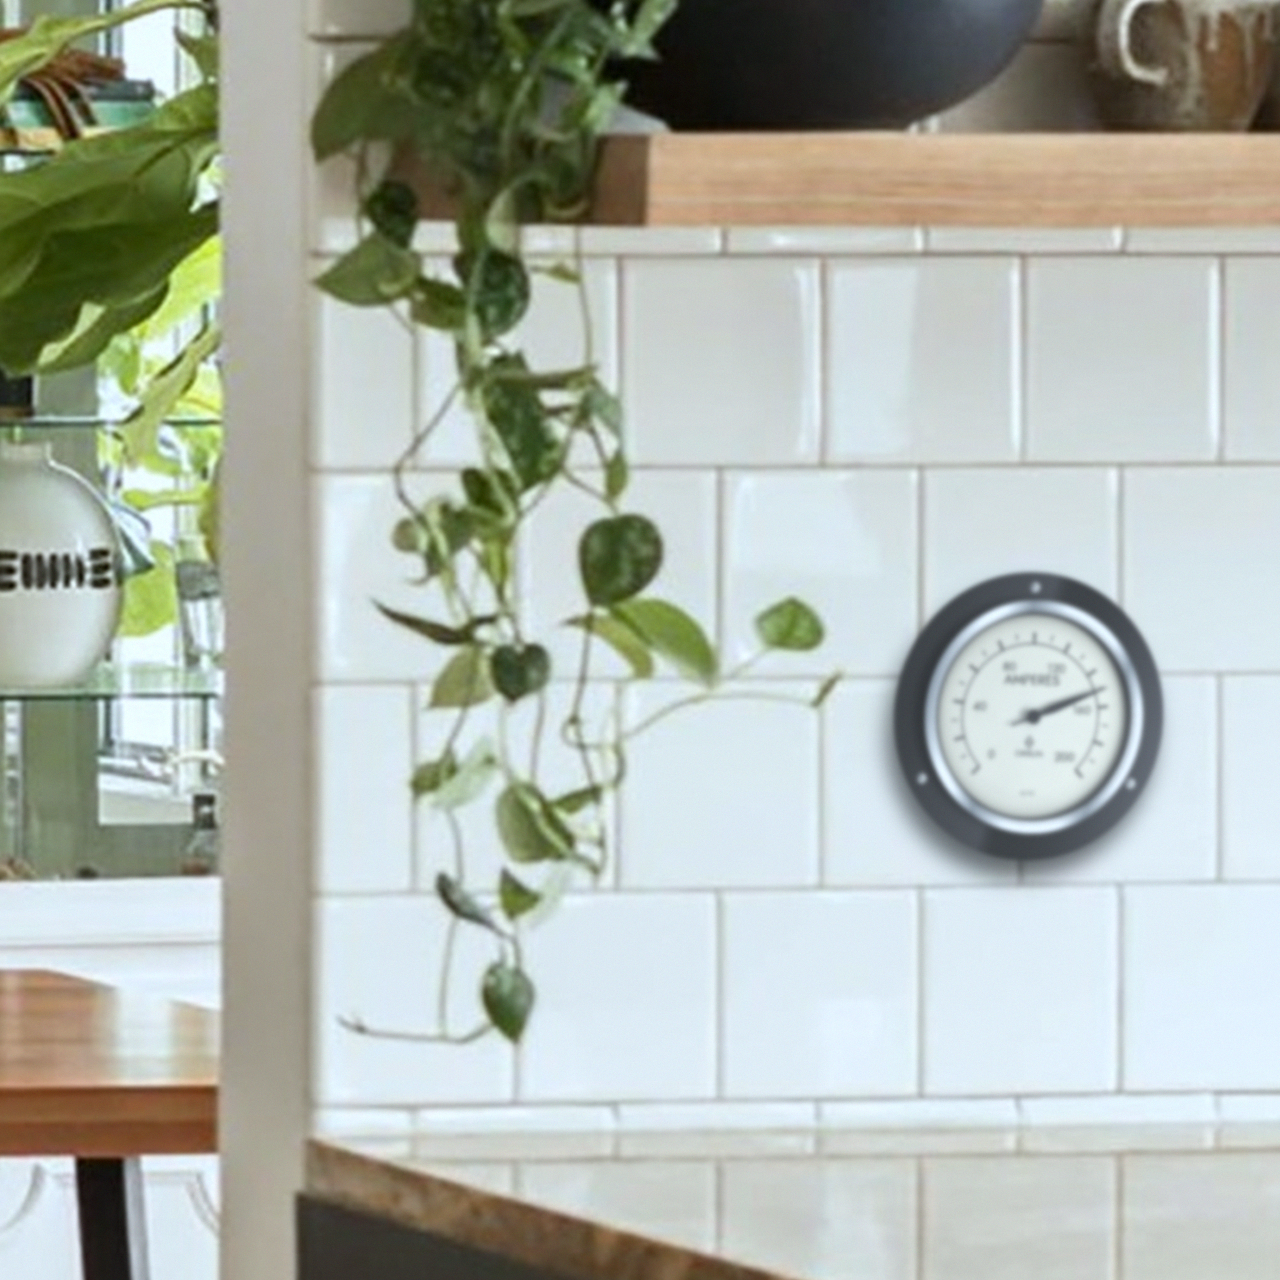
150 A
